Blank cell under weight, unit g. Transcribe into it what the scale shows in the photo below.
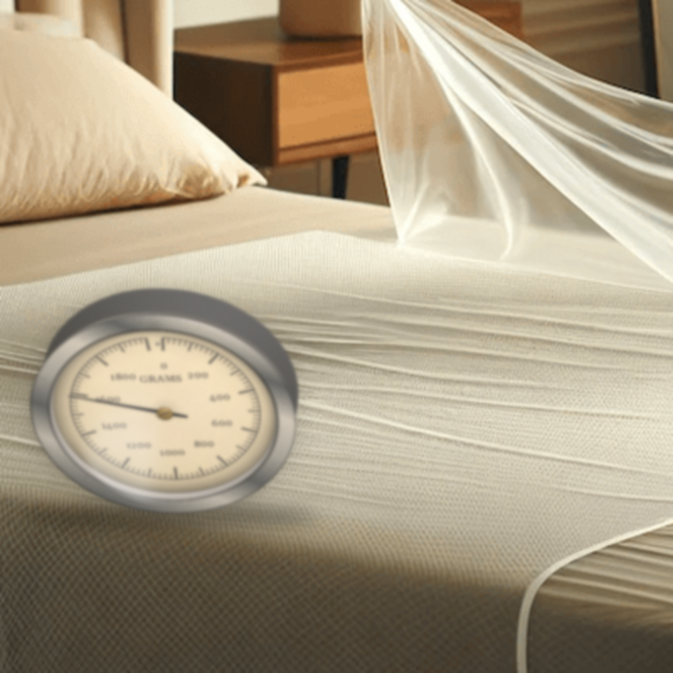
1600 g
